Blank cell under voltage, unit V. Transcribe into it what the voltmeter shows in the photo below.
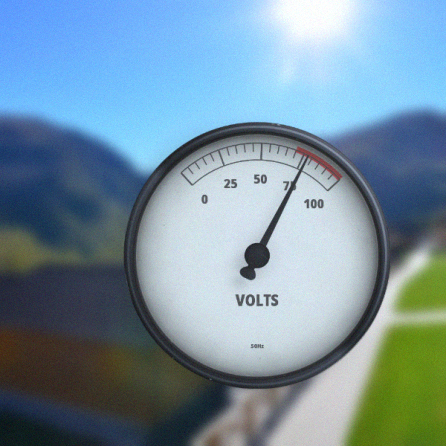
77.5 V
